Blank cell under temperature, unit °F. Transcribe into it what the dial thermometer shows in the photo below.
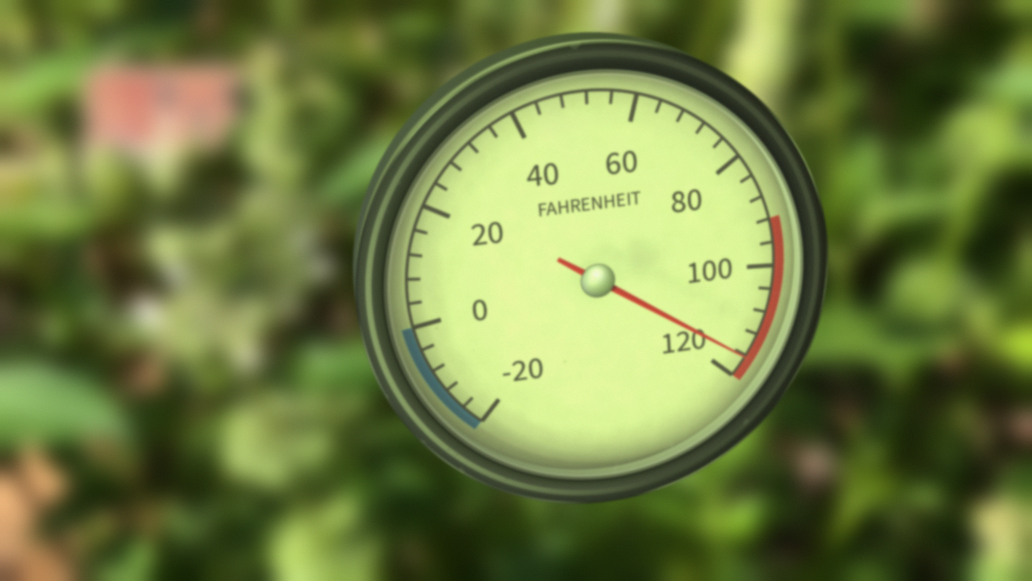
116 °F
